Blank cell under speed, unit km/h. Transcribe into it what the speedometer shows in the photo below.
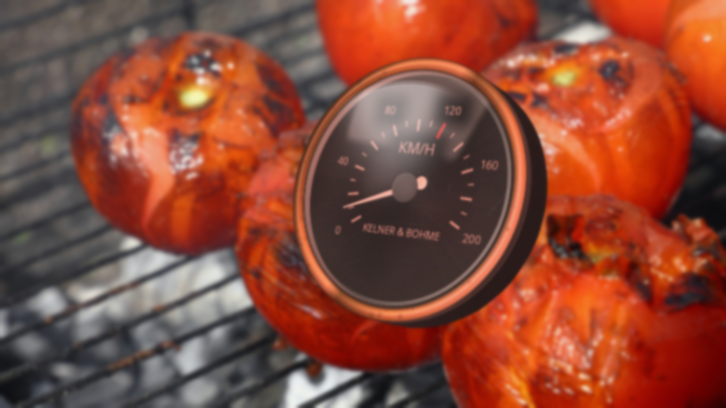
10 km/h
